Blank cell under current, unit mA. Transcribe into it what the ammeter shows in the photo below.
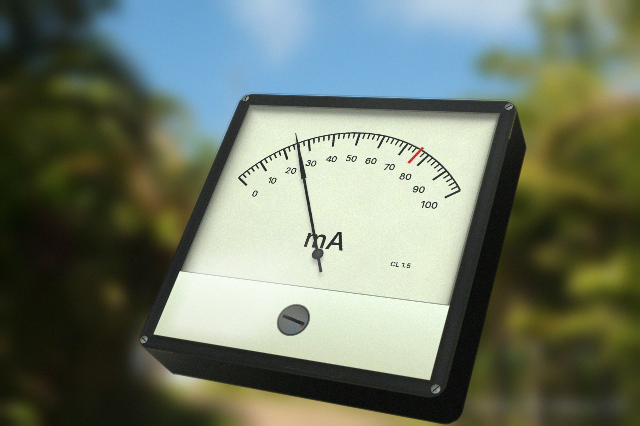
26 mA
